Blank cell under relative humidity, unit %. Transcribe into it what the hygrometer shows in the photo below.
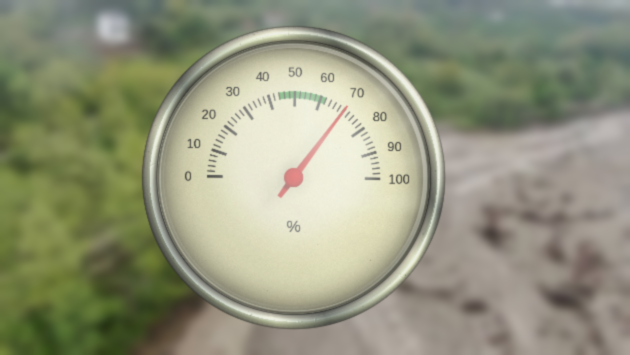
70 %
